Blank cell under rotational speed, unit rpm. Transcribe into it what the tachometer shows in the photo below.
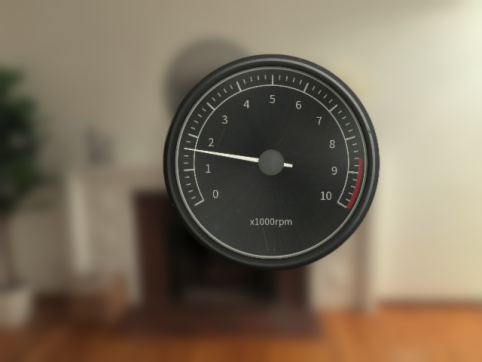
1600 rpm
